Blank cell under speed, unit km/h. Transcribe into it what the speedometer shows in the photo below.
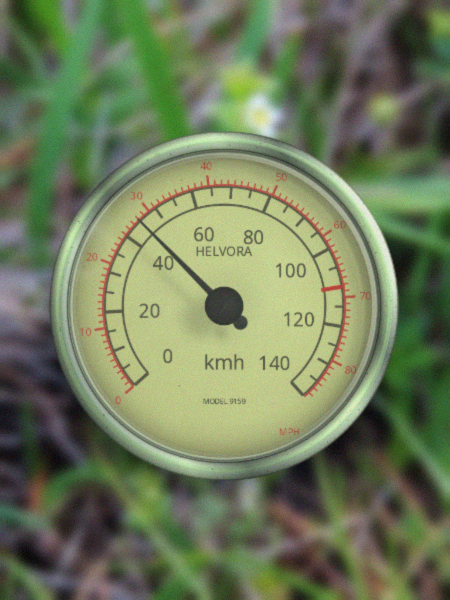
45 km/h
